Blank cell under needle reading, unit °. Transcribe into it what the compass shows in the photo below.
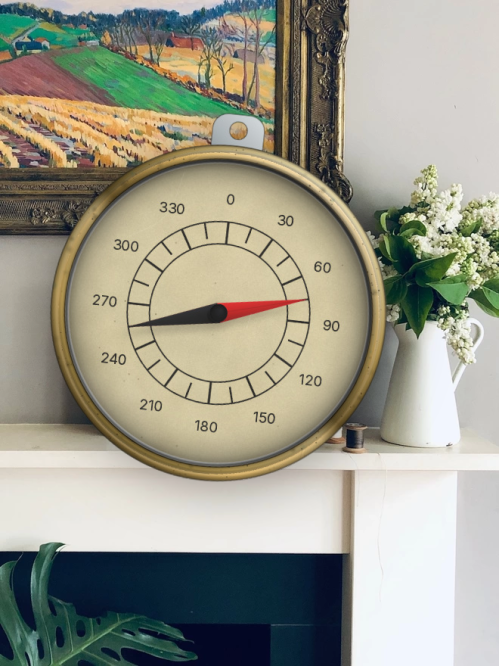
75 °
